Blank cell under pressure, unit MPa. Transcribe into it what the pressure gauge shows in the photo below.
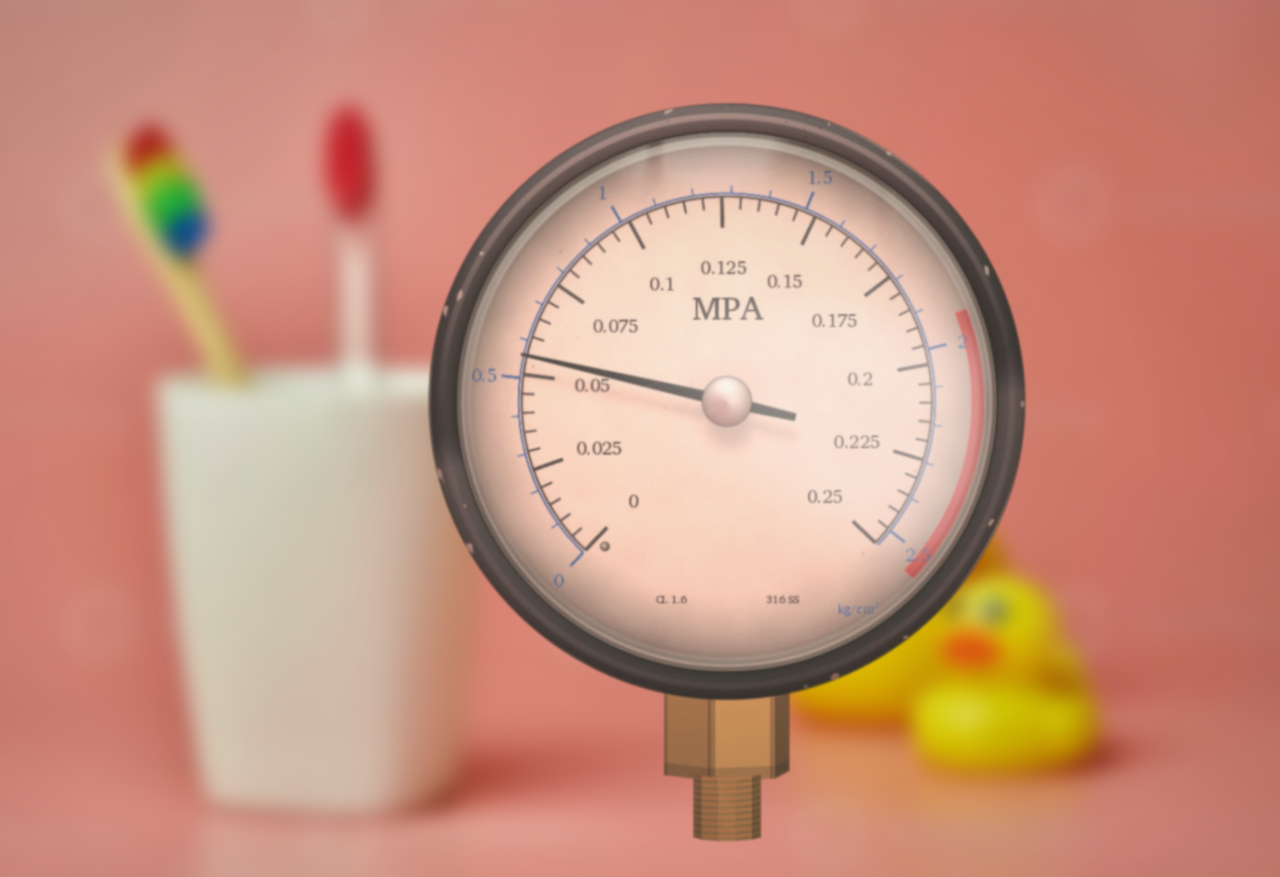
0.055 MPa
